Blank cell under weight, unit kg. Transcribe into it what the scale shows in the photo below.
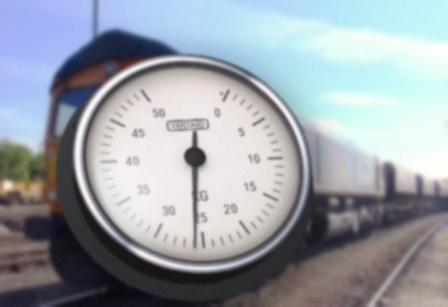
26 kg
